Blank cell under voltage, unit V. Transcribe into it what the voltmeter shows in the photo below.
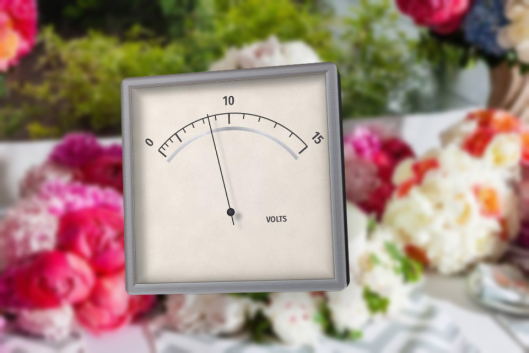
8.5 V
